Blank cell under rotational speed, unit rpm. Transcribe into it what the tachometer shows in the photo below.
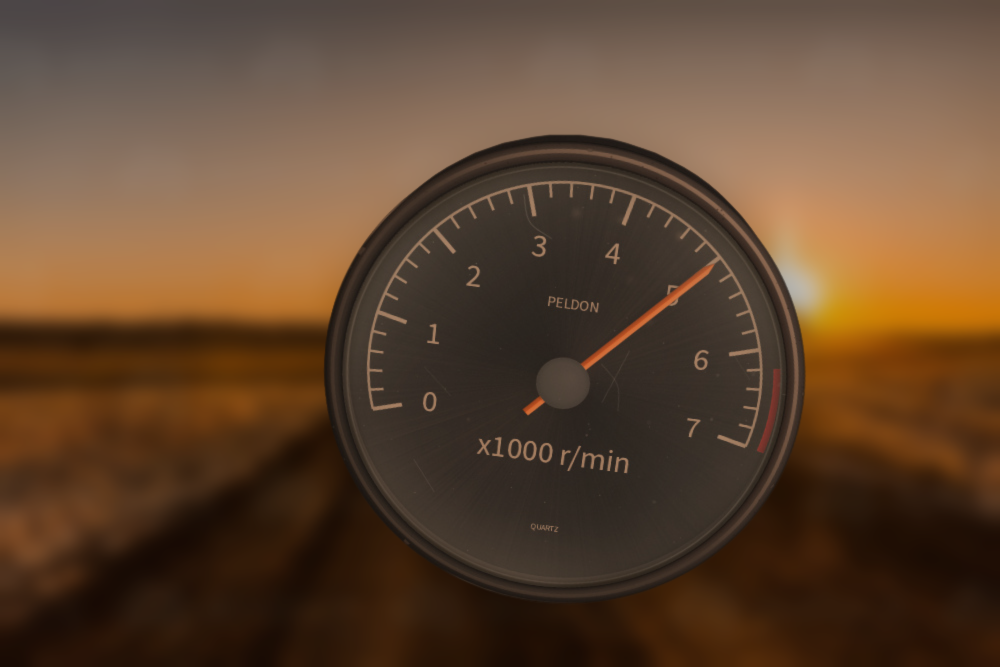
5000 rpm
